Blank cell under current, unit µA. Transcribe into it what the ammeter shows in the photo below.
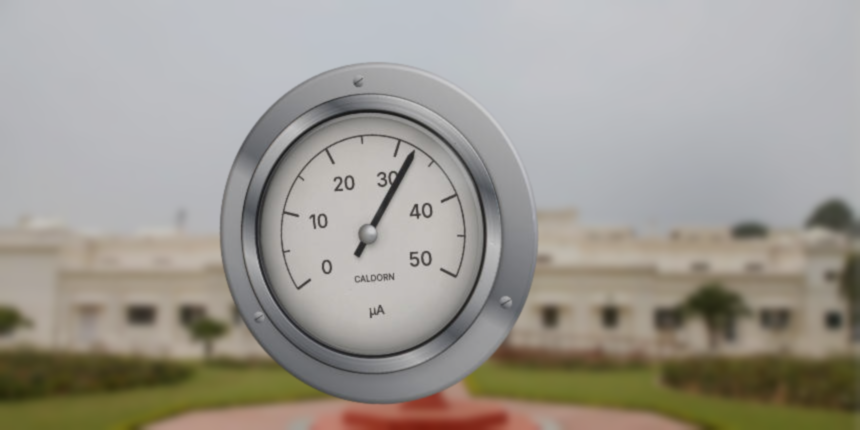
32.5 µA
